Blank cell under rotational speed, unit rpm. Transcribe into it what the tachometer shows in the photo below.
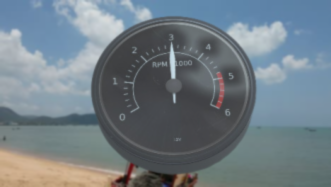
3000 rpm
